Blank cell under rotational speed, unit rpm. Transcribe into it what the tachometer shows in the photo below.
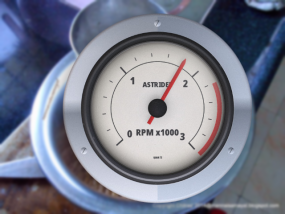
1800 rpm
